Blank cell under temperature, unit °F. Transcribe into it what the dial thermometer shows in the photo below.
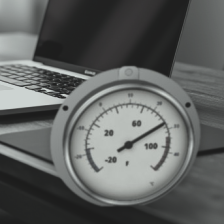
80 °F
